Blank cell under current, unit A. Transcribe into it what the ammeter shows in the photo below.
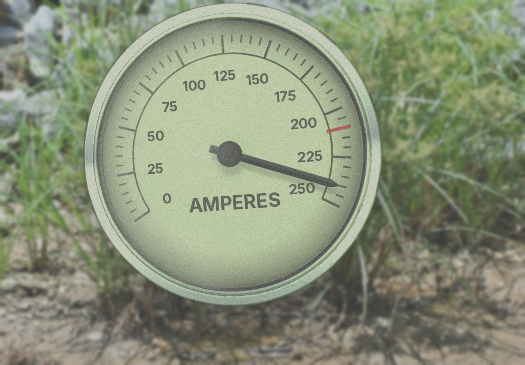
240 A
